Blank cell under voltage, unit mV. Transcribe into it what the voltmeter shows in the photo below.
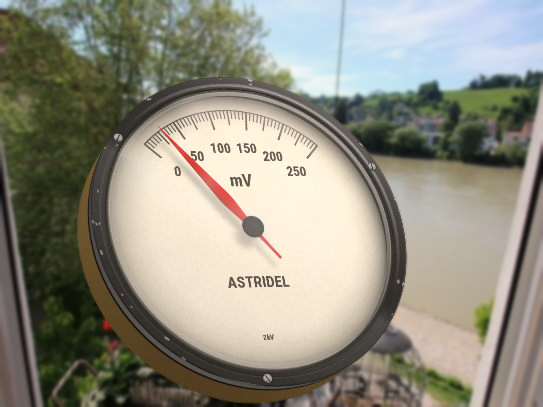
25 mV
